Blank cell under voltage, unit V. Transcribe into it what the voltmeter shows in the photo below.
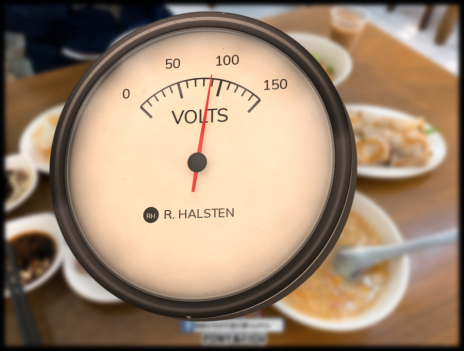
90 V
